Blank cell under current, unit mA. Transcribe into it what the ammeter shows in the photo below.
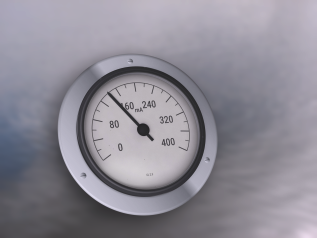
140 mA
